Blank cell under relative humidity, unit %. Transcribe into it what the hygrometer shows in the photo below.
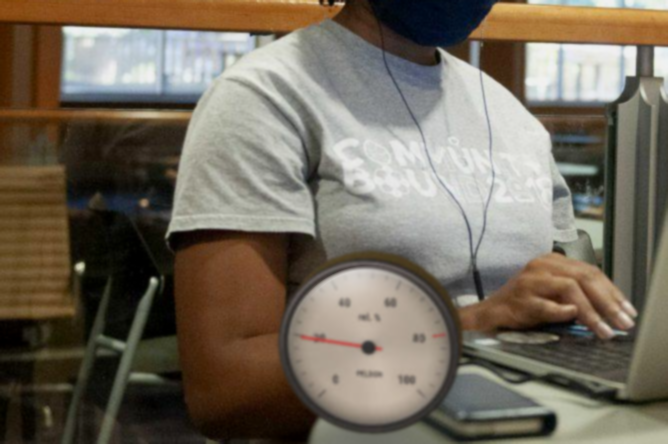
20 %
